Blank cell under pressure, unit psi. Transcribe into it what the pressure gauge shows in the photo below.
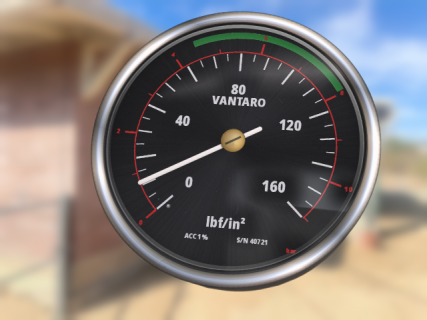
10 psi
